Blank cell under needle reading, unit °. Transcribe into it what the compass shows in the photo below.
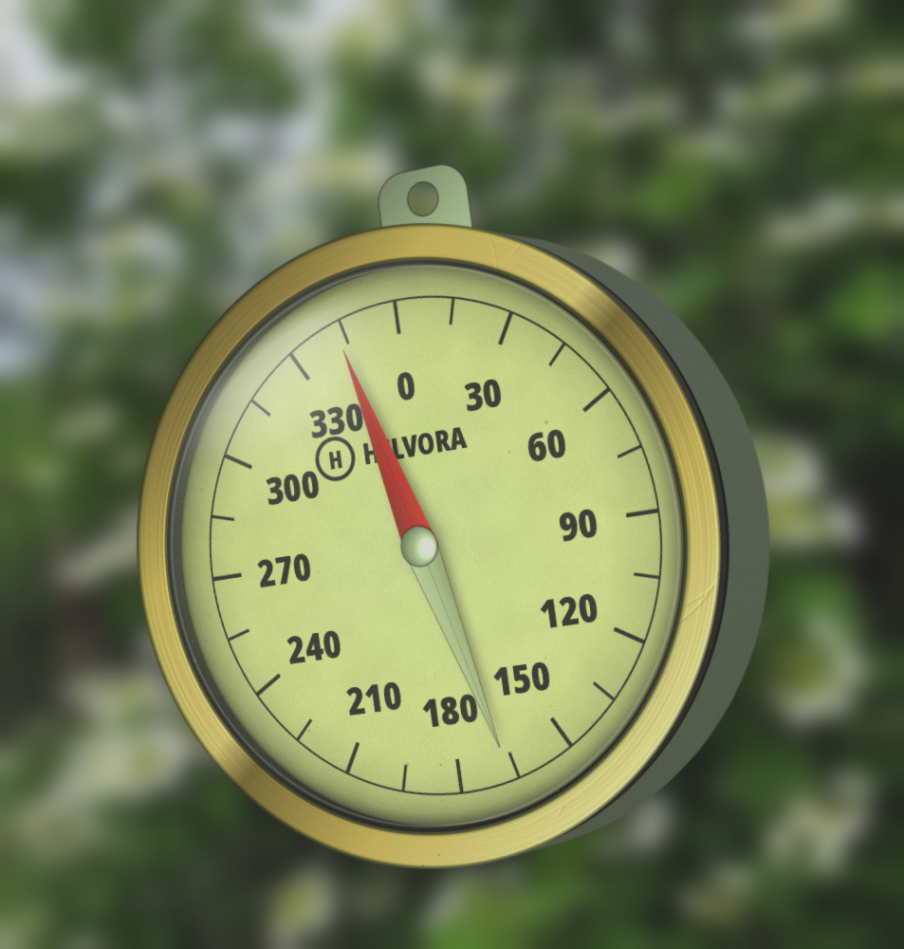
345 °
